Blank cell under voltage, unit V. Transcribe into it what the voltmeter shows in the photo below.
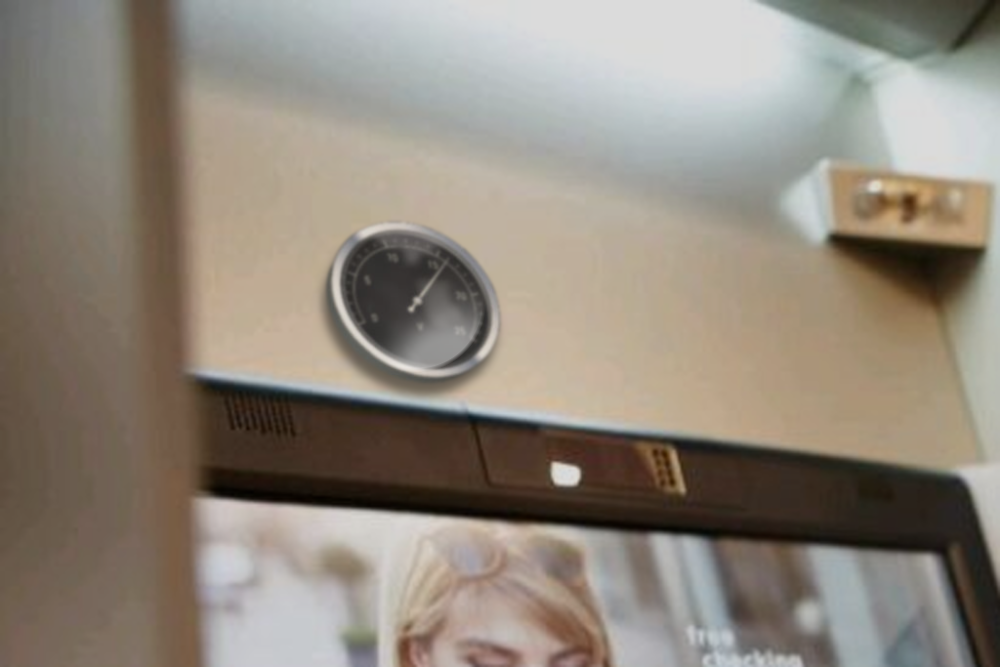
16 V
